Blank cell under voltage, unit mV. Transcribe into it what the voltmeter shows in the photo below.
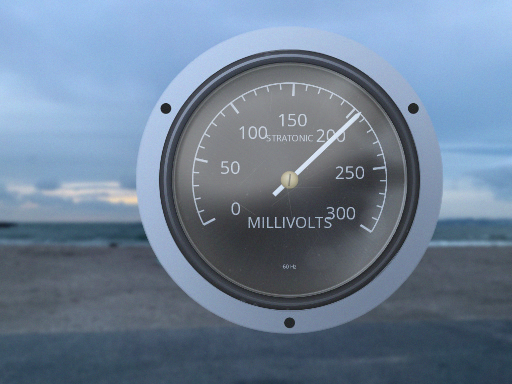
205 mV
